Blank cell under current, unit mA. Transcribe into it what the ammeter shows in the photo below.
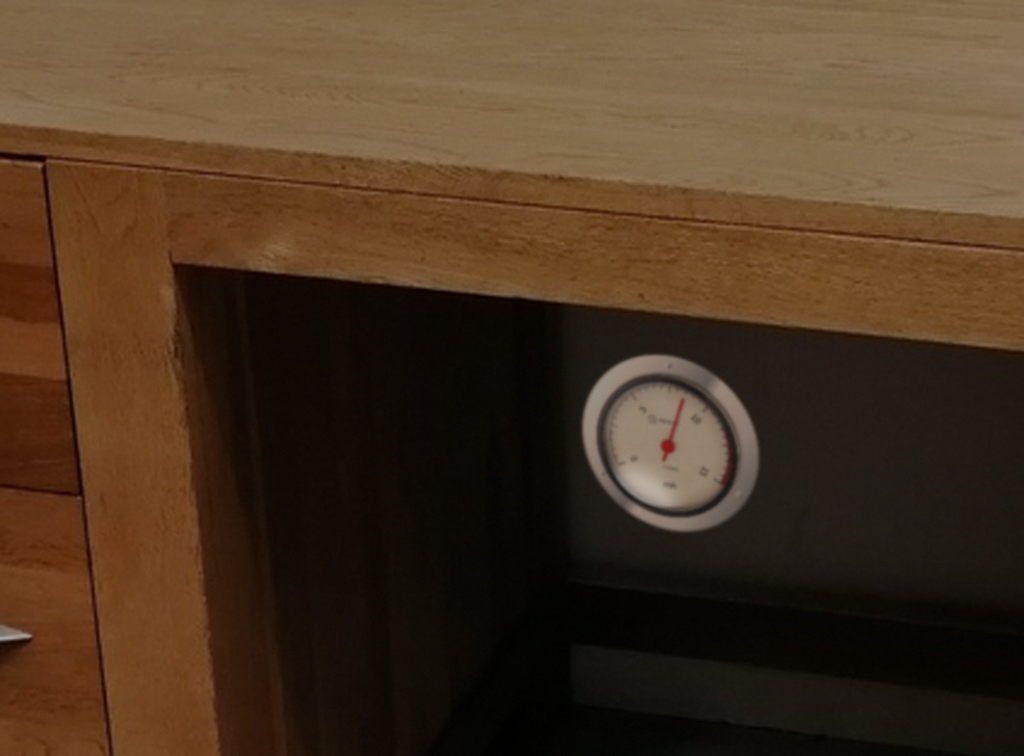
8.5 mA
